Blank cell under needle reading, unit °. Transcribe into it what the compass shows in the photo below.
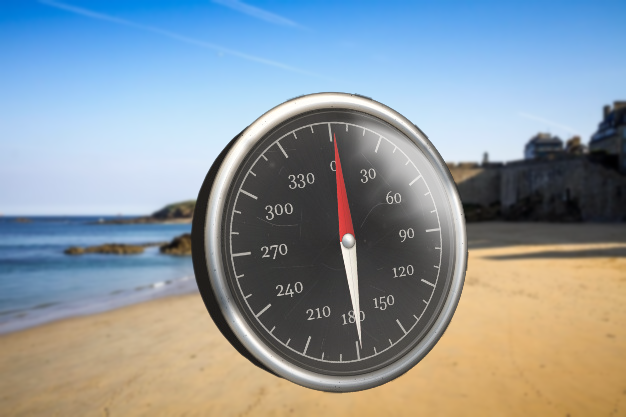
0 °
